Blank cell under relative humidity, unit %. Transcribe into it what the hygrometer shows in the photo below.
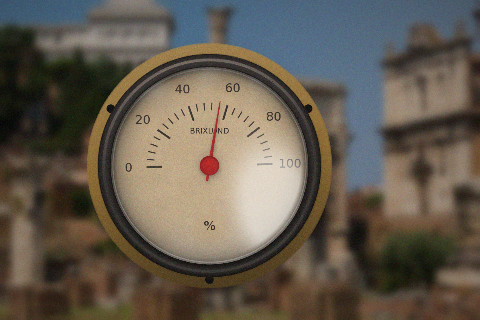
56 %
